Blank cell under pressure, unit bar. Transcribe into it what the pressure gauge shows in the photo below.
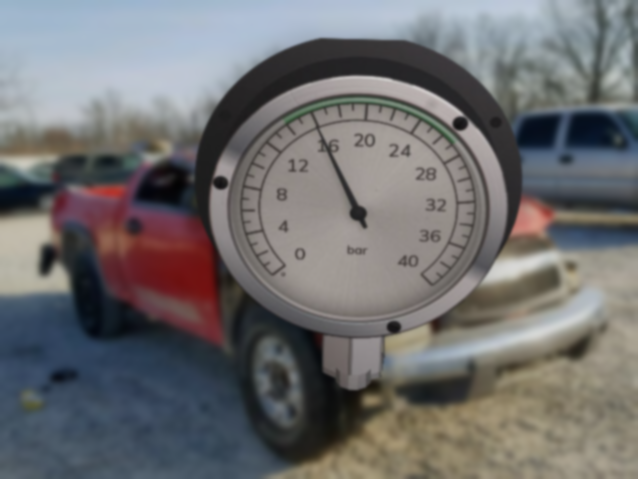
16 bar
